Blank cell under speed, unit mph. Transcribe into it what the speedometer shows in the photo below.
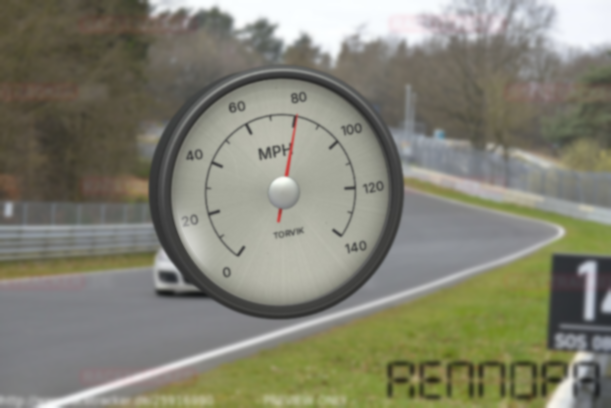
80 mph
